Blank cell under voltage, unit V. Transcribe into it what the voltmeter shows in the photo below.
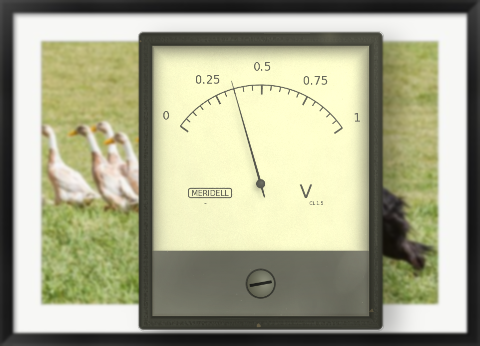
0.35 V
